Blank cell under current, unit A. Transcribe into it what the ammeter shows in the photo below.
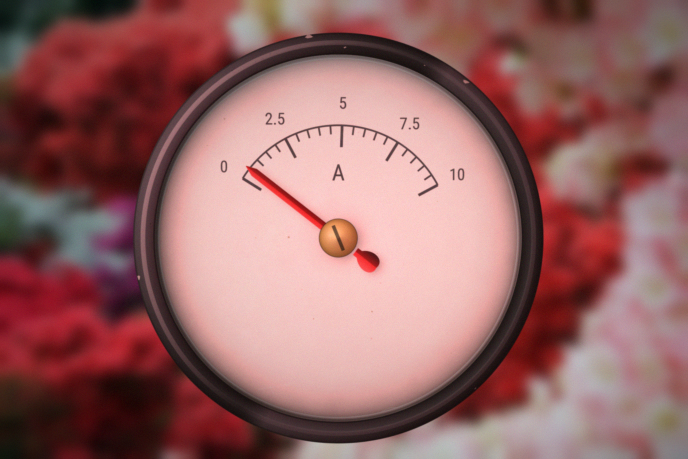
0.5 A
